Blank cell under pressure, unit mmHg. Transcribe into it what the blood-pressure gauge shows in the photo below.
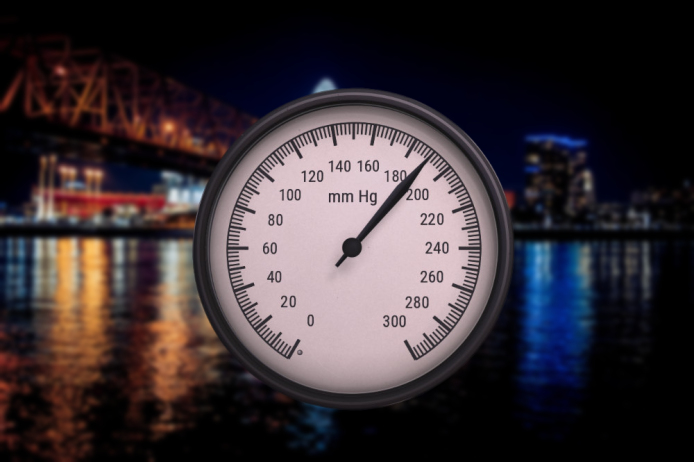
190 mmHg
